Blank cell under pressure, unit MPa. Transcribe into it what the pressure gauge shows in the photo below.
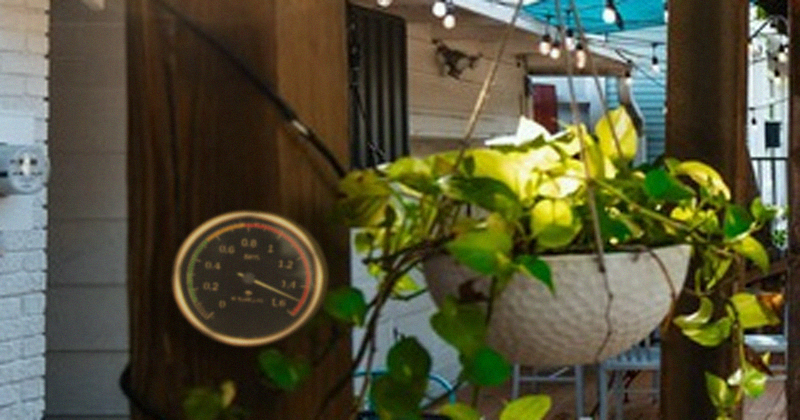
1.5 MPa
